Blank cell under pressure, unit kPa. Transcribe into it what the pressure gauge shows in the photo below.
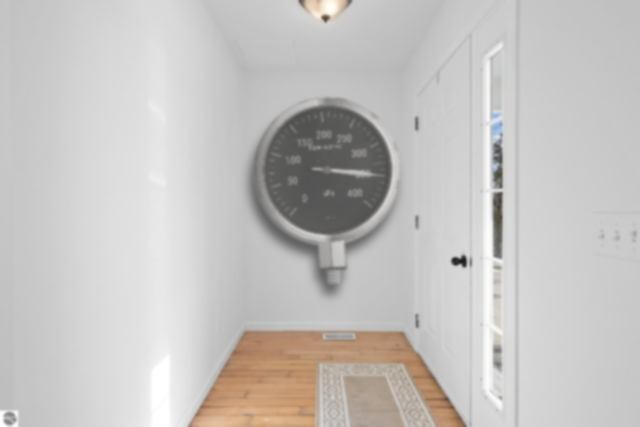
350 kPa
